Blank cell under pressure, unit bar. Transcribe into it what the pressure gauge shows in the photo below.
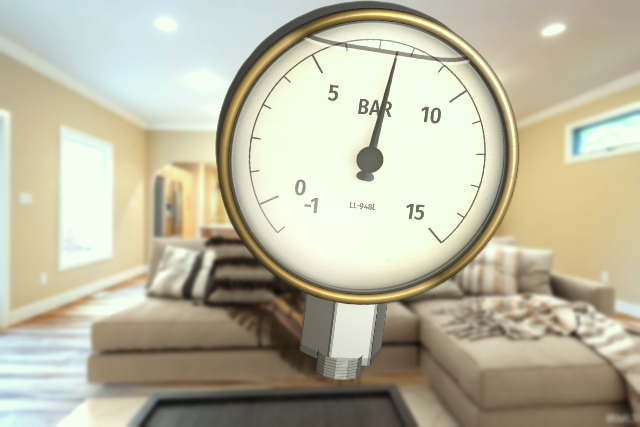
7.5 bar
